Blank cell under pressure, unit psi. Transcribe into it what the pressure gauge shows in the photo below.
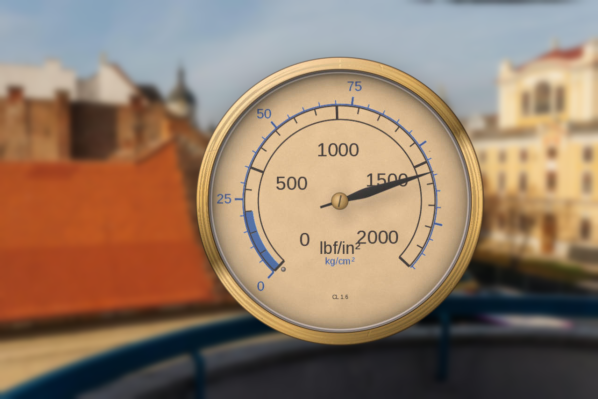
1550 psi
